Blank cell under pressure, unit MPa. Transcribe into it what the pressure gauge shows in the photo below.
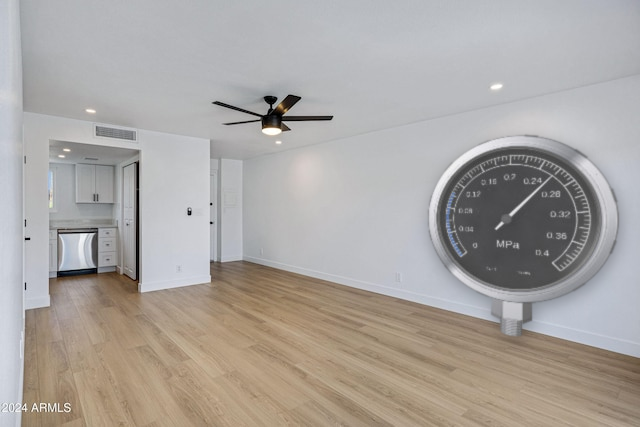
0.26 MPa
